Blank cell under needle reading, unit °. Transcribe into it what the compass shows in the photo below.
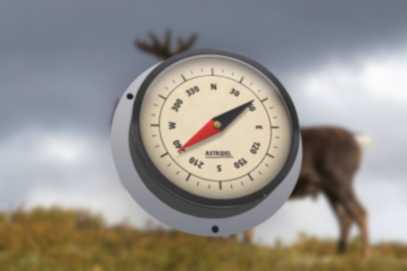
235 °
